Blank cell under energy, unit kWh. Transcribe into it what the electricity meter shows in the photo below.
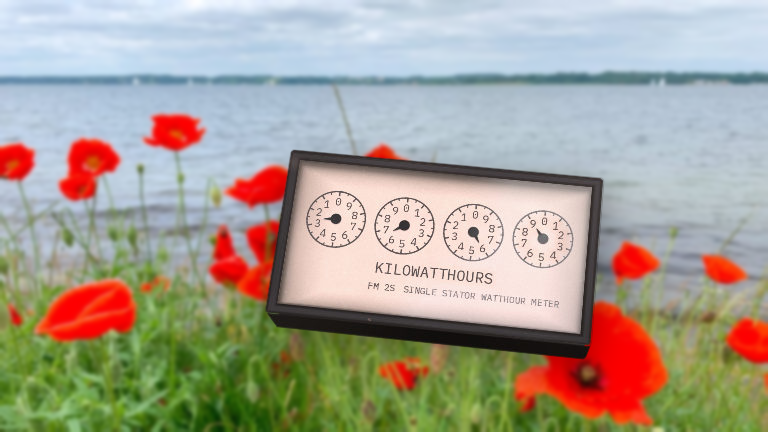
2659 kWh
